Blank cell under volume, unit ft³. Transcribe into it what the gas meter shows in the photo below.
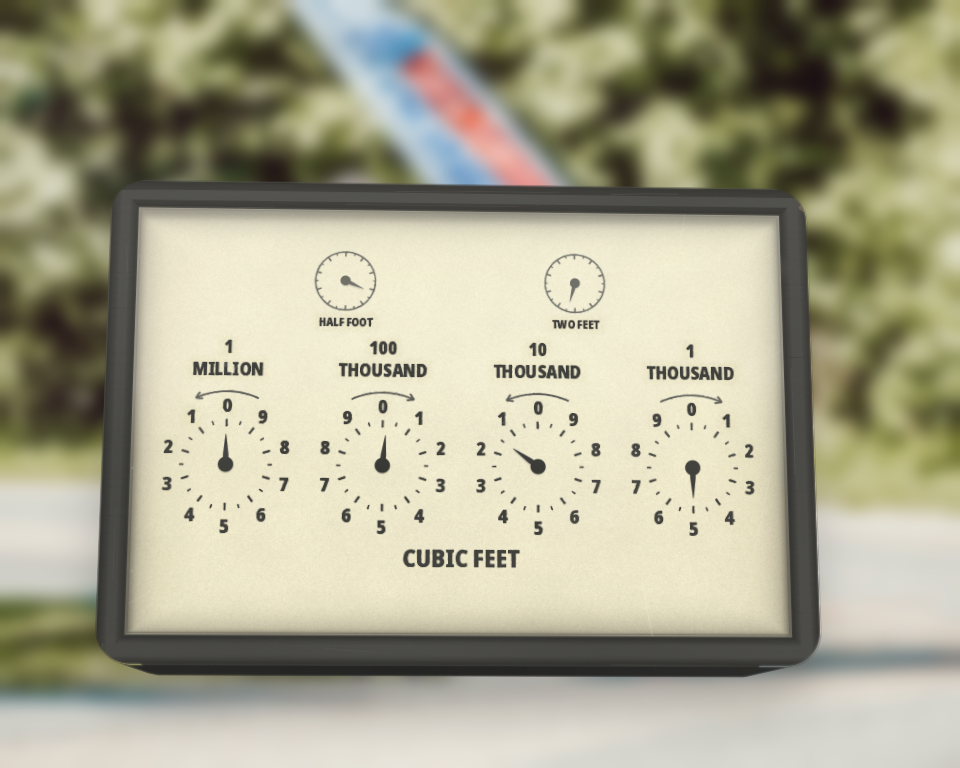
1500 ft³
